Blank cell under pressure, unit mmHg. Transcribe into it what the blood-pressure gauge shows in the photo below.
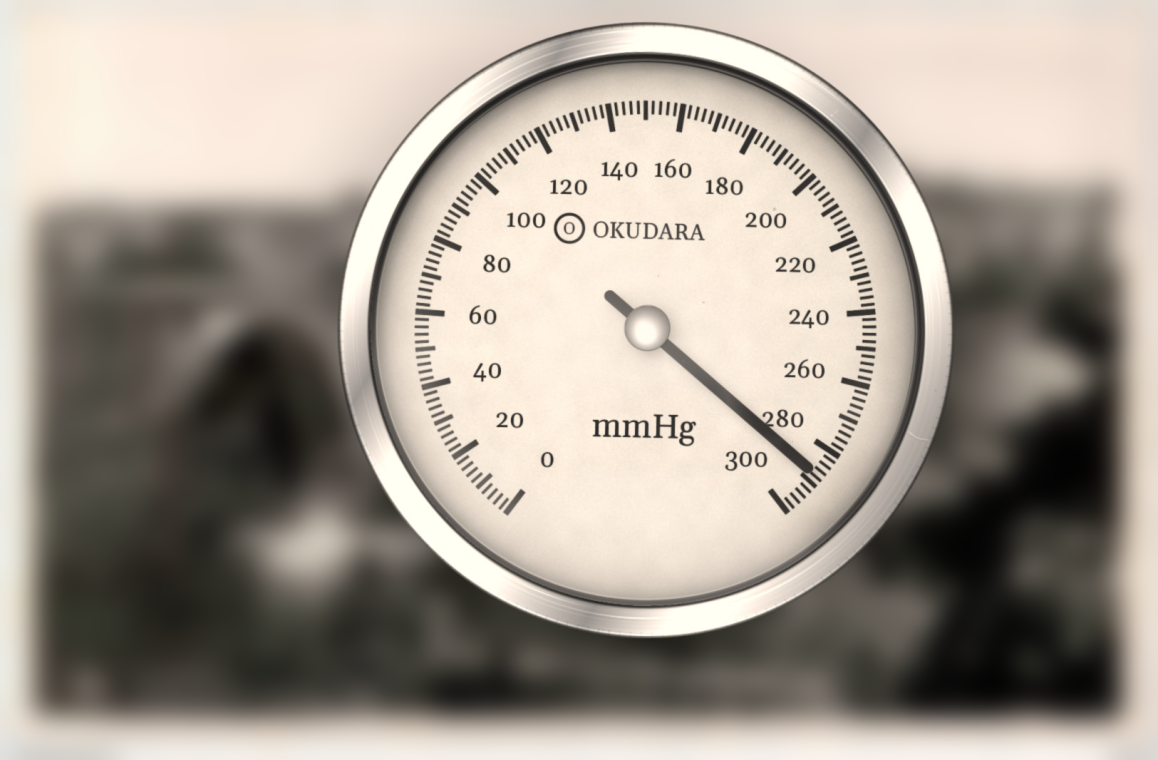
288 mmHg
